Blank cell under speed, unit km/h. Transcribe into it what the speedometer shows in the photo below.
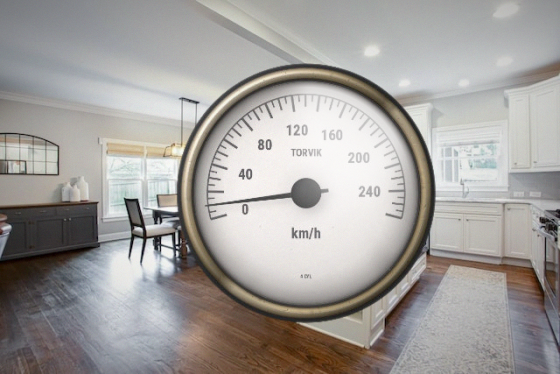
10 km/h
